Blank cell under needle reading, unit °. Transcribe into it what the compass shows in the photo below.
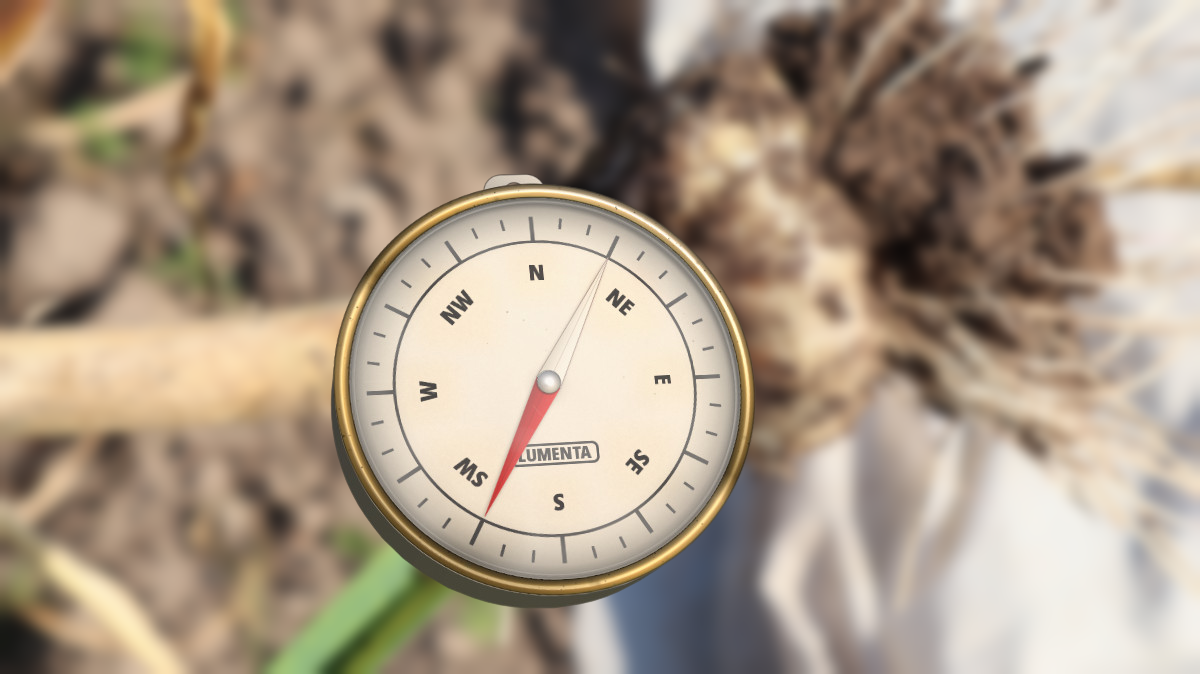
210 °
